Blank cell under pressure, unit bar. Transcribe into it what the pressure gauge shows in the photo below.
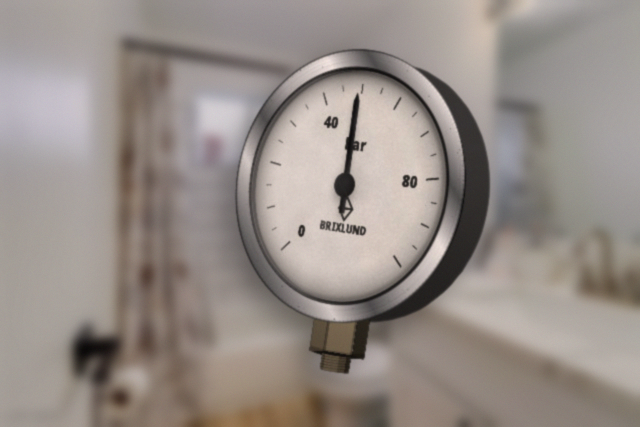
50 bar
